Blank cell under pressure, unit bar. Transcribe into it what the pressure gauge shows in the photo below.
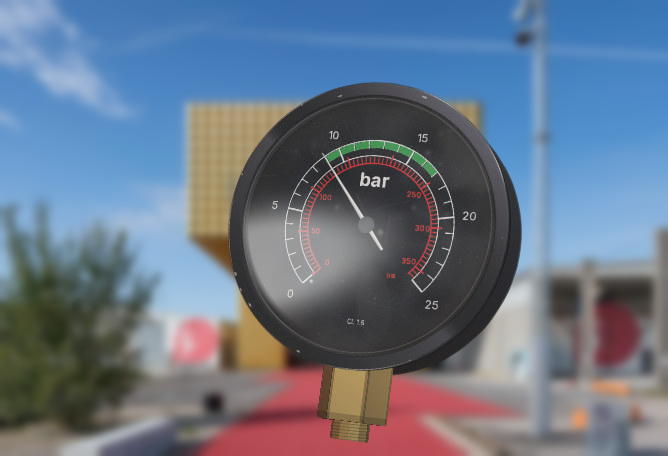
9 bar
